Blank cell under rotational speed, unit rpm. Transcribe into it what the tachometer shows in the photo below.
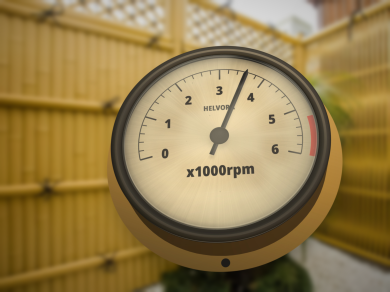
3600 rpm
